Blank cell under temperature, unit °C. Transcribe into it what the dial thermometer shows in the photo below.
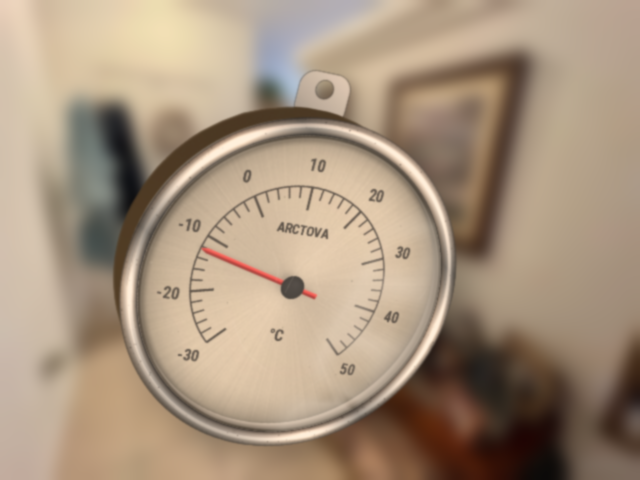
-12 °C
